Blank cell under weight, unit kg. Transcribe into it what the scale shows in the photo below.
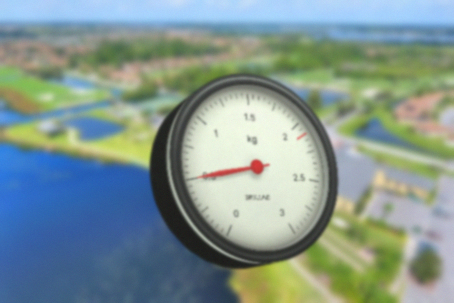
0.5 kg
